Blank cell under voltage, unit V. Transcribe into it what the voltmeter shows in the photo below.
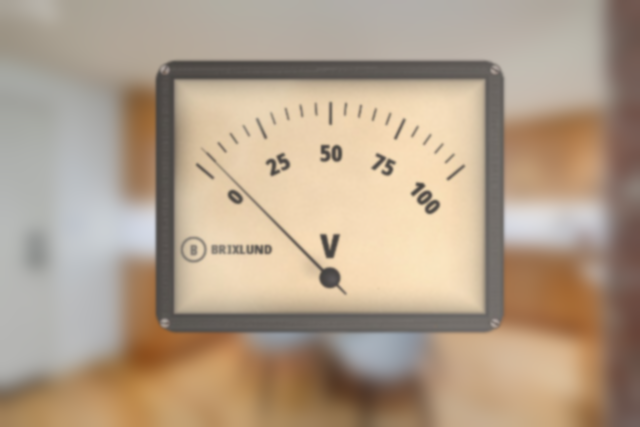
5 V
